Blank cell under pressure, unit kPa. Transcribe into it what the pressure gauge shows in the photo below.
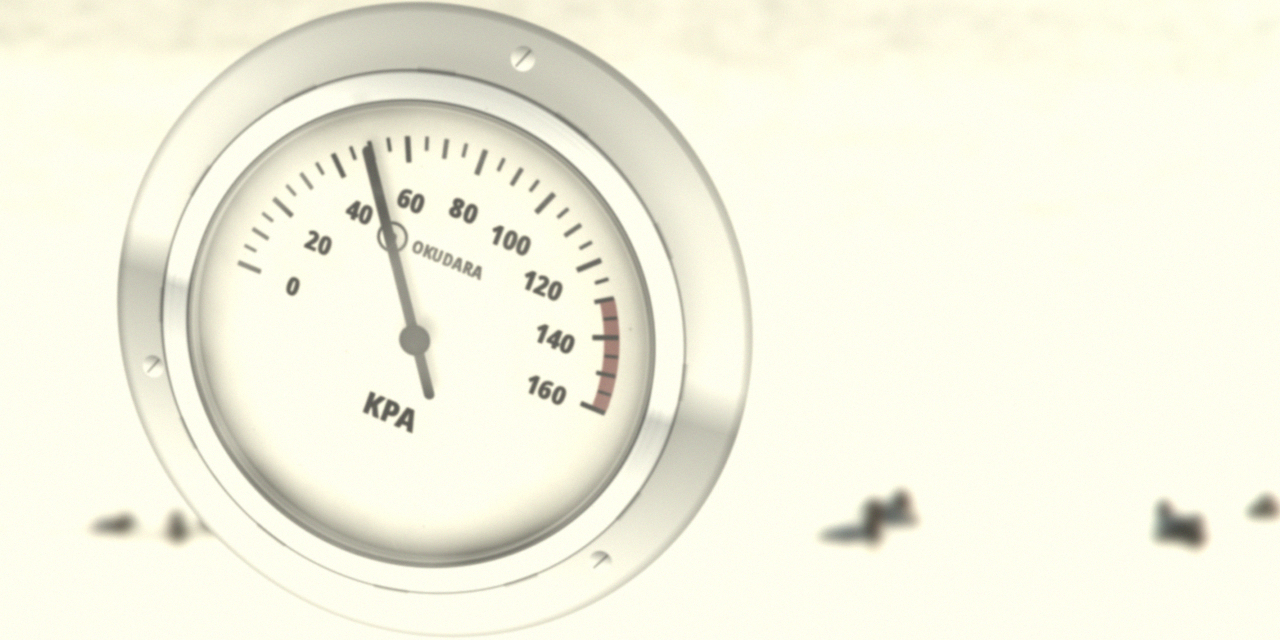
50 kPa
